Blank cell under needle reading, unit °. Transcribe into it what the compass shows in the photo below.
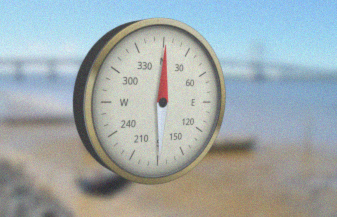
0 °
